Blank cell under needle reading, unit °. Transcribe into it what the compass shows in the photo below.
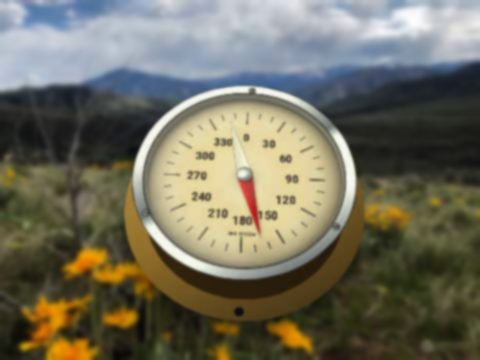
165 °
